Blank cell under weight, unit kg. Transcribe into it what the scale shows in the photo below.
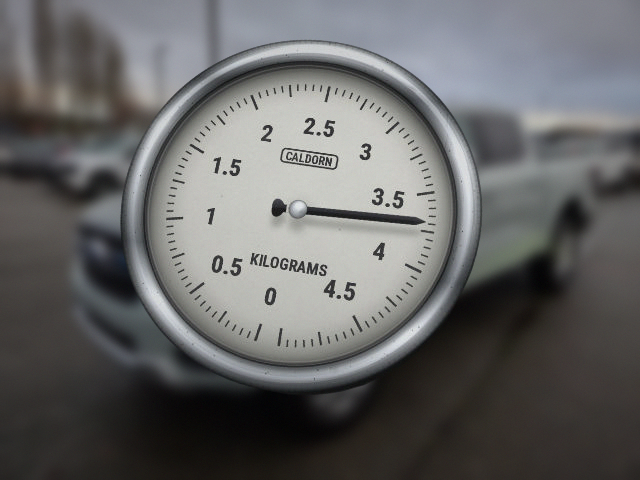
3.7 kg
